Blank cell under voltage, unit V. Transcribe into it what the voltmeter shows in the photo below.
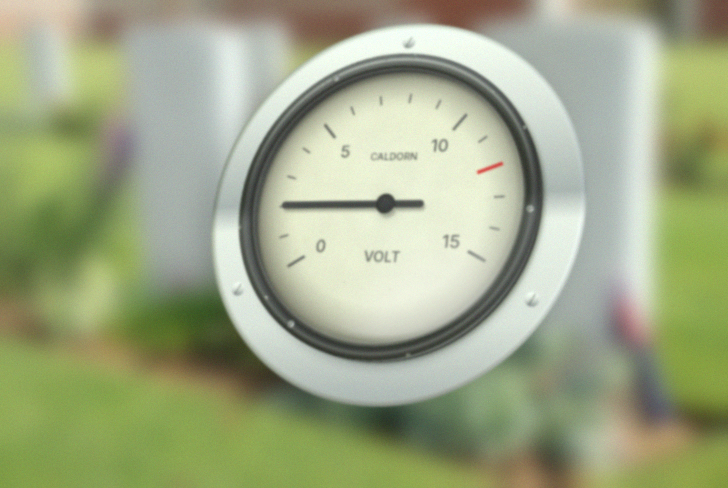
2 V
